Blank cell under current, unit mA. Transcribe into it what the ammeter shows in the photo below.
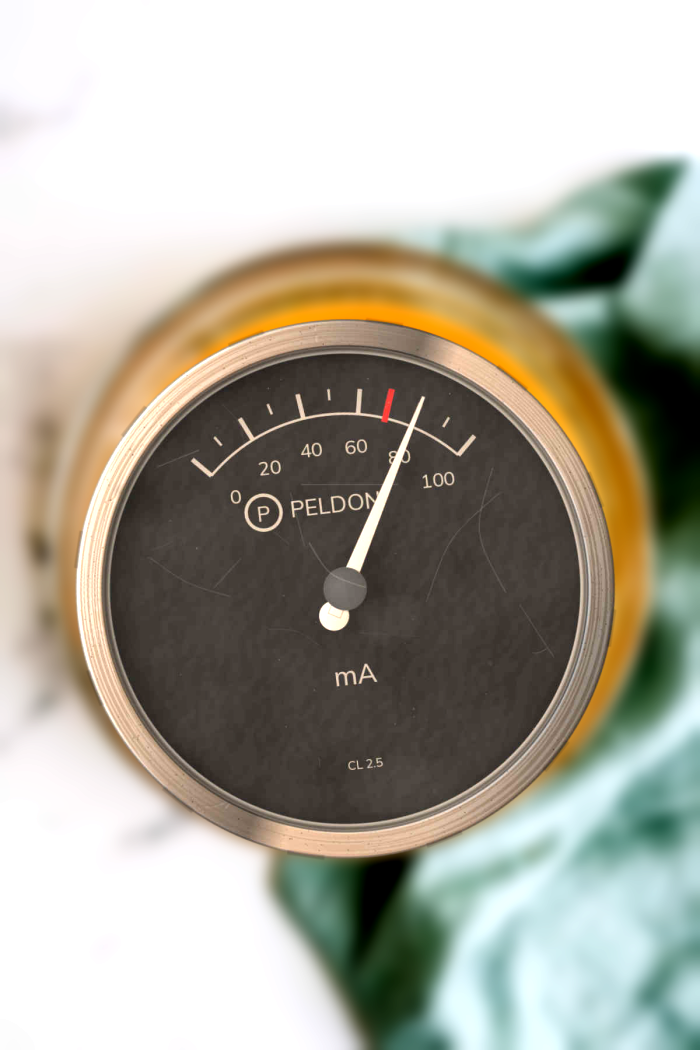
80 mA
